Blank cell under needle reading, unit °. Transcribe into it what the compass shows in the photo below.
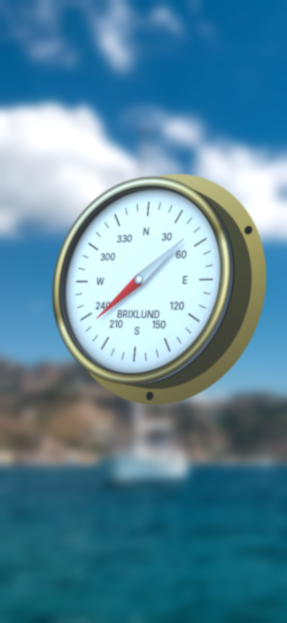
230 °
